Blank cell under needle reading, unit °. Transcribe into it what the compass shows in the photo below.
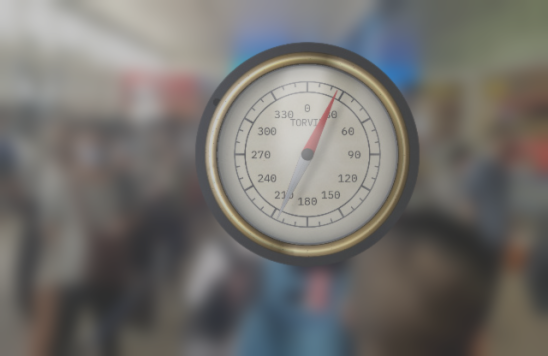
25 °
